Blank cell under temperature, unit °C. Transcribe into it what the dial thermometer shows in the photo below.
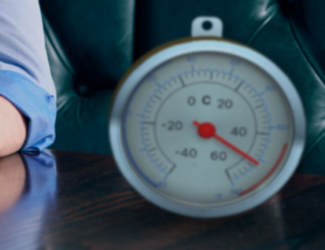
50 °C
